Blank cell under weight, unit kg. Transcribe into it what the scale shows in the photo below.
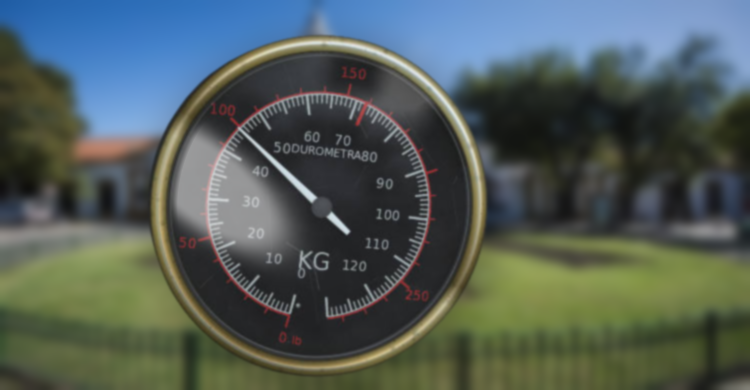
45 kg
